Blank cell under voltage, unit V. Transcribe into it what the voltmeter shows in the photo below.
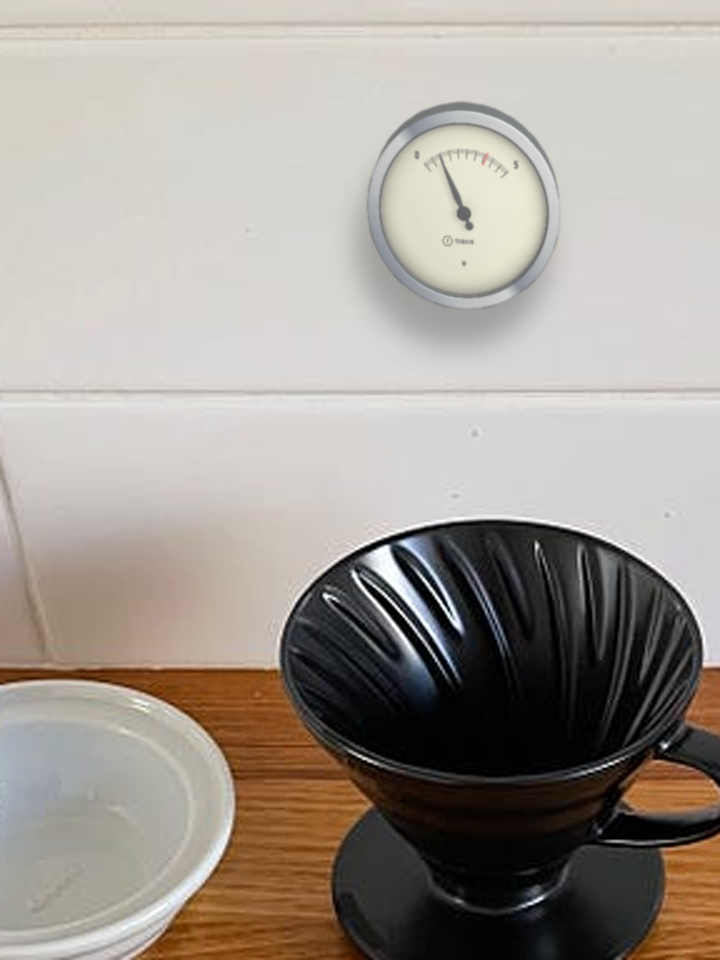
1 V
